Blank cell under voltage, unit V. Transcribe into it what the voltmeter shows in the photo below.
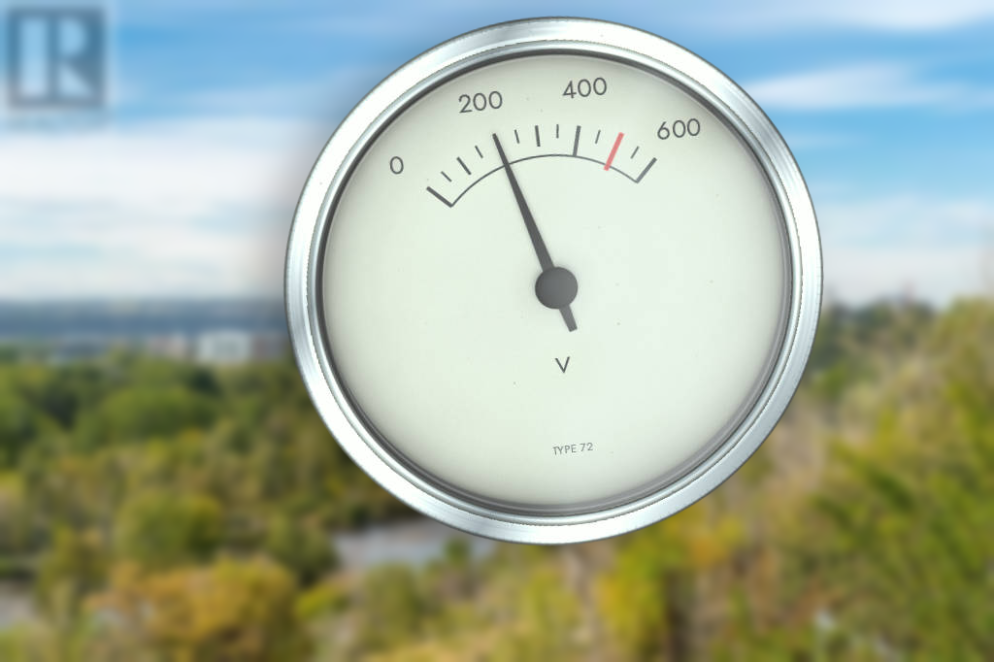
200 V
